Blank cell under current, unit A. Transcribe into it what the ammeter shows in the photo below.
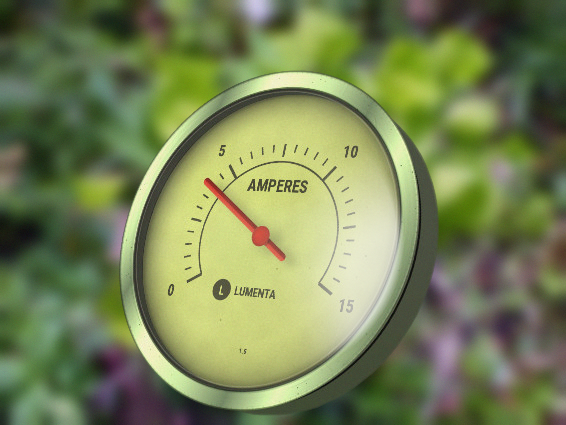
4 A
